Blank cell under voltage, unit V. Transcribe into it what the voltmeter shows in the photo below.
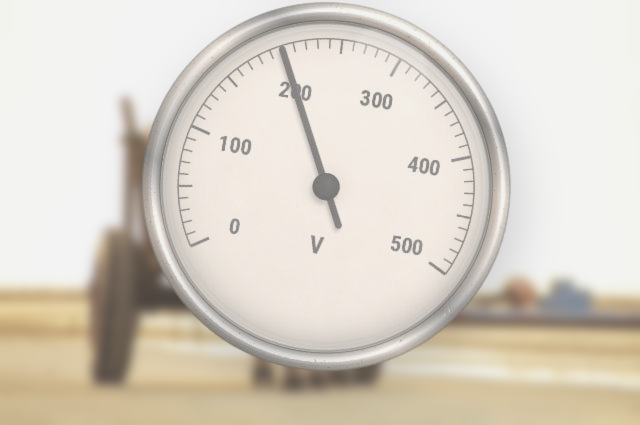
200 V
